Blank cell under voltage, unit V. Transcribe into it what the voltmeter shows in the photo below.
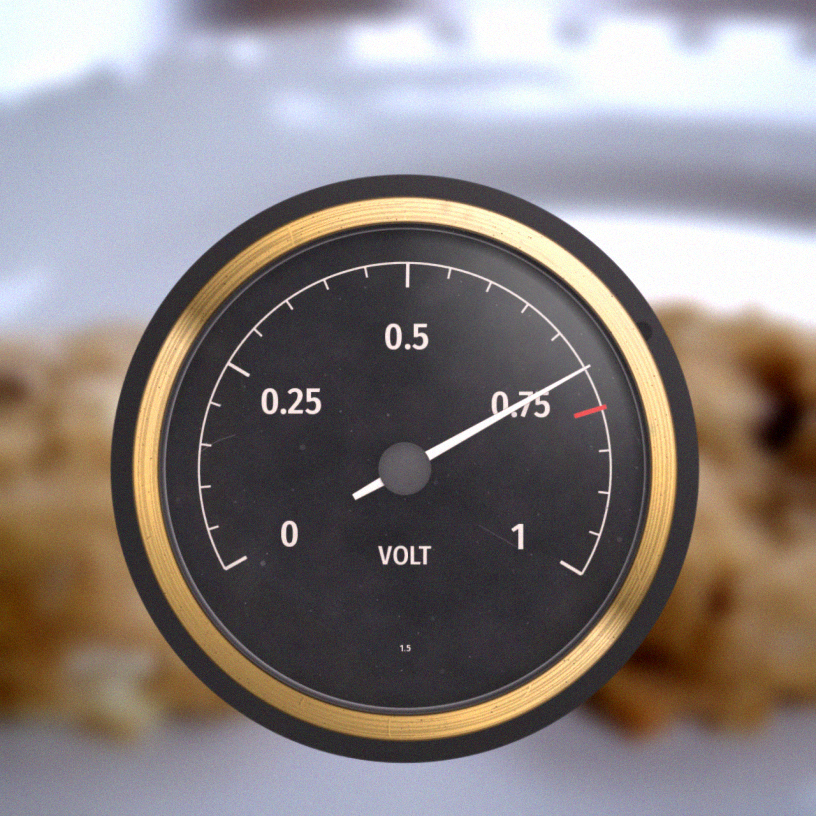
0.75 V
